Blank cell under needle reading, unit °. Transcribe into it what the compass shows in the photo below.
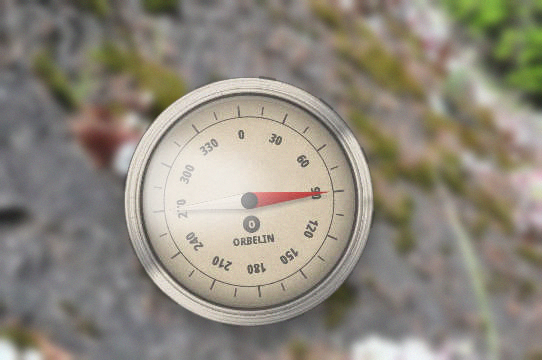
90 °
